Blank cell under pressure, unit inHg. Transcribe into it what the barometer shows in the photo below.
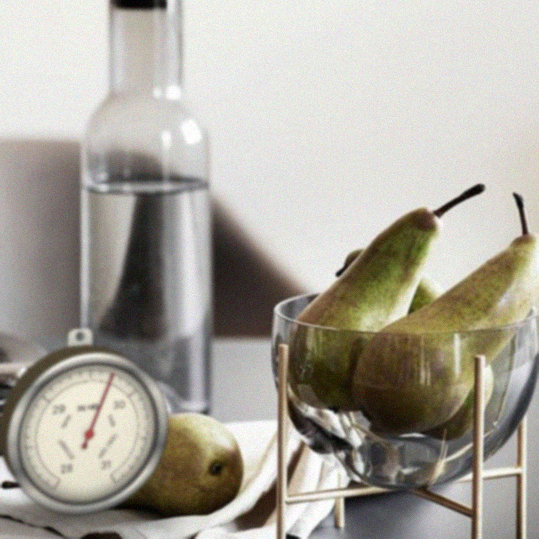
29.7 inHg
